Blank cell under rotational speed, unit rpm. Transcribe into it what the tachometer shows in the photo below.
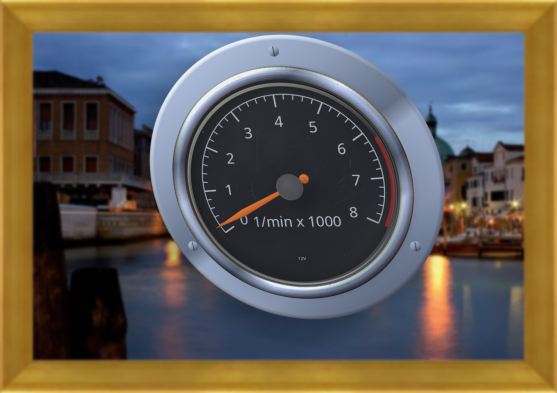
200 rpm
